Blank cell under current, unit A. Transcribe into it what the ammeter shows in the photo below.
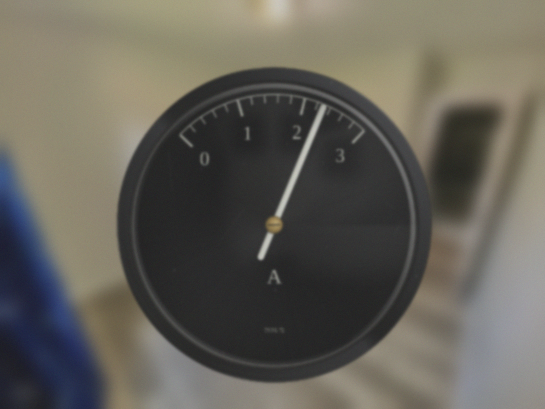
2.3 A
